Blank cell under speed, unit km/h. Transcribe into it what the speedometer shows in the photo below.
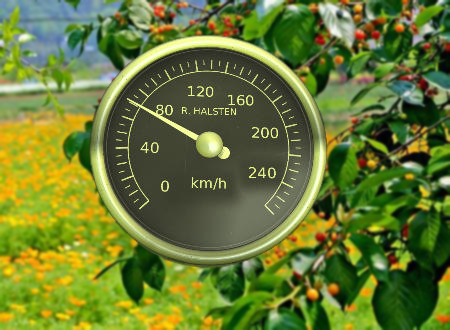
70 km/h
